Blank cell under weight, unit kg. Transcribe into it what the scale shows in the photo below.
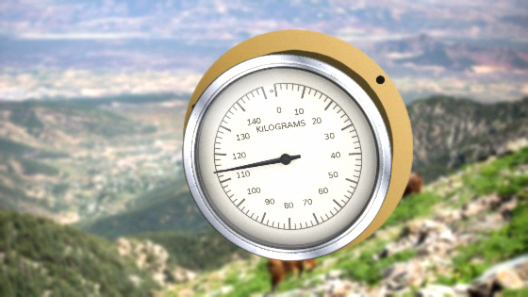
114 kg
